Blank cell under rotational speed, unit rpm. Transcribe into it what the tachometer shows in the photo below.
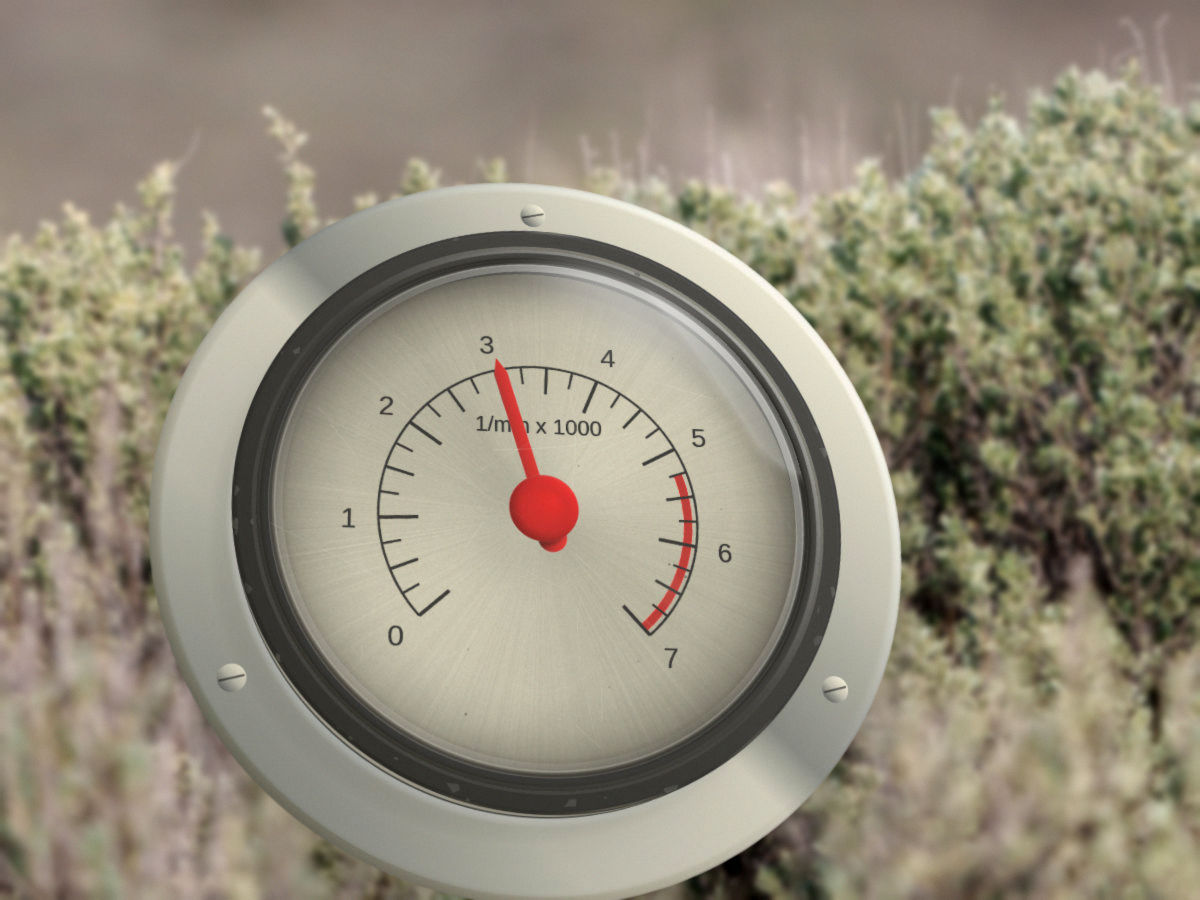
3000 rpm
